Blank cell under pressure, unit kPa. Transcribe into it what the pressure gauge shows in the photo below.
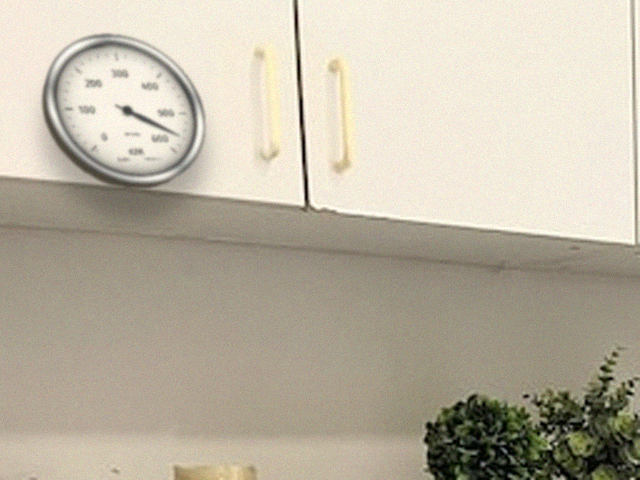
560 kPa
